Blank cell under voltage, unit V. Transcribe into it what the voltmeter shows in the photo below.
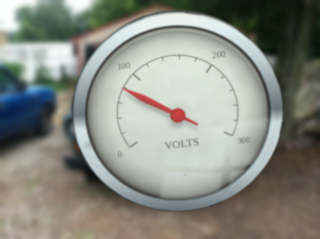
80 V
